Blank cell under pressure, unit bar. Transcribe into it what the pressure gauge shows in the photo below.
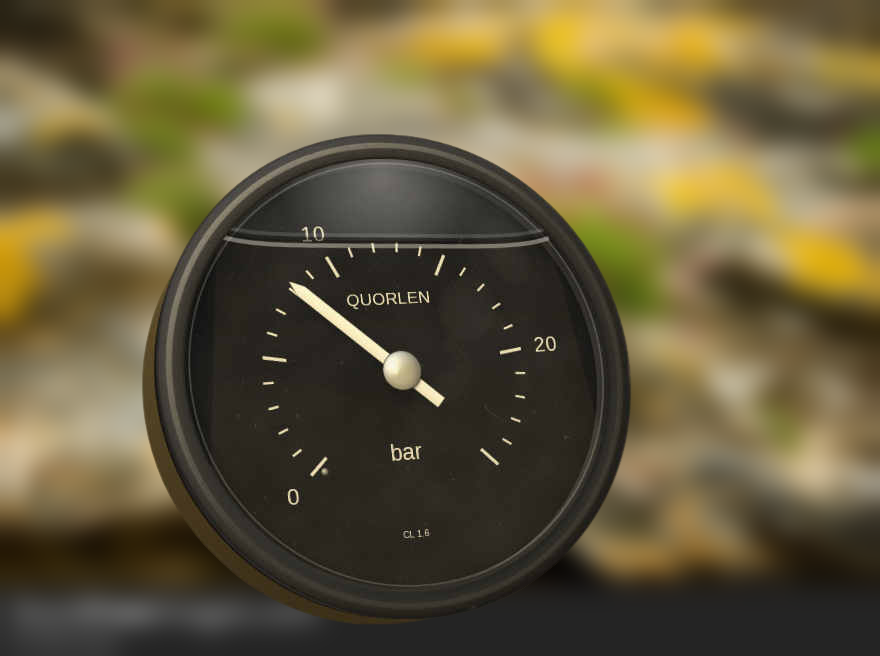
8 bar
